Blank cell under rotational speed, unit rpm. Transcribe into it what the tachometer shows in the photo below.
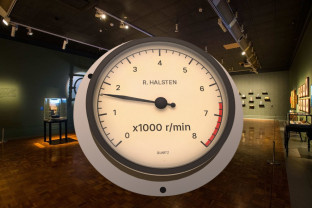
1600 rpm
